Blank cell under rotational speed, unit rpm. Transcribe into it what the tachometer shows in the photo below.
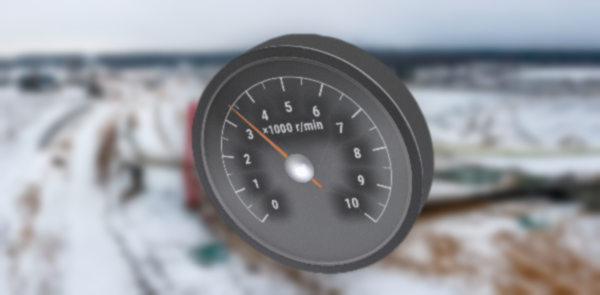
3500 rpm
